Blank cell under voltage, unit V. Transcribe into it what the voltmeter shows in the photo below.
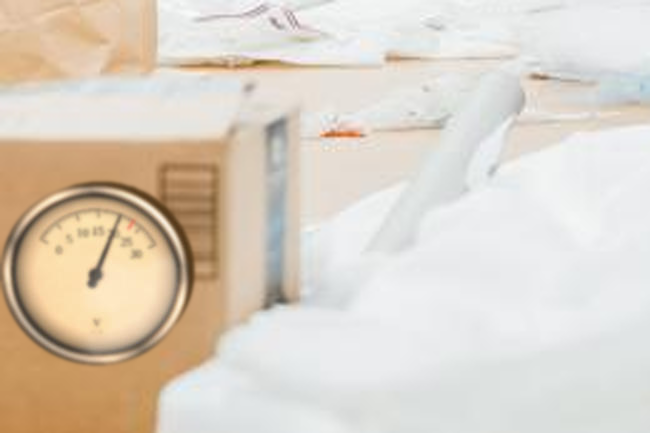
20 V
